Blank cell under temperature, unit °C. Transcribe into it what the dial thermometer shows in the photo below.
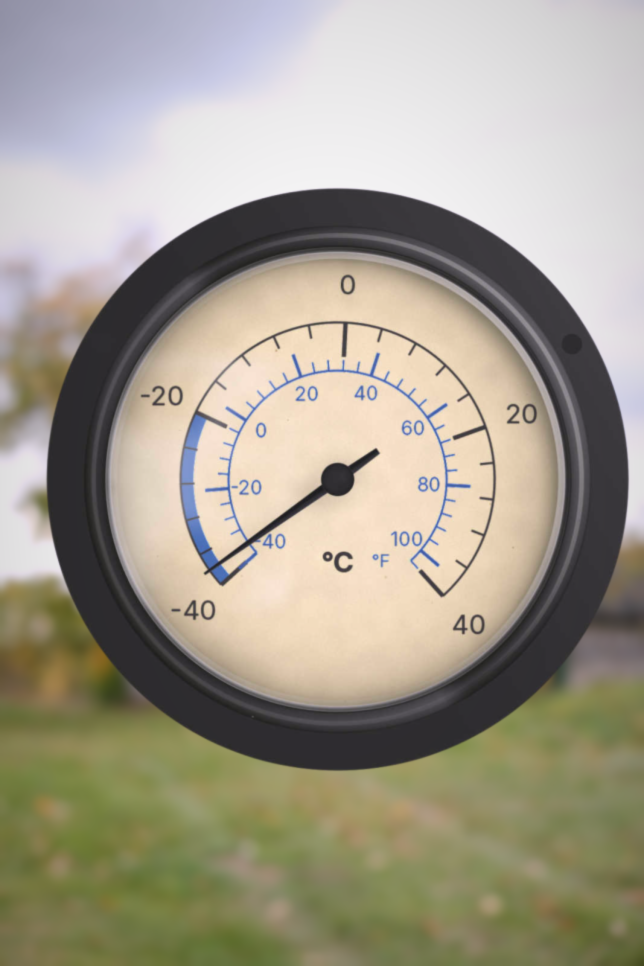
-38 °C
